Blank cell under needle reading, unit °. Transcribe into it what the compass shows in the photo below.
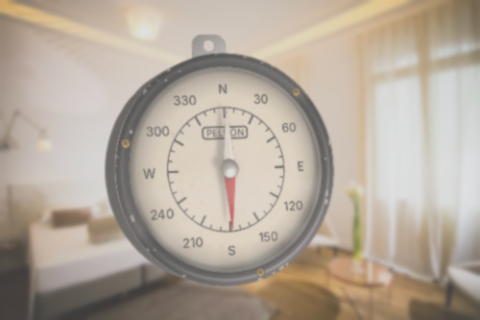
180 °
